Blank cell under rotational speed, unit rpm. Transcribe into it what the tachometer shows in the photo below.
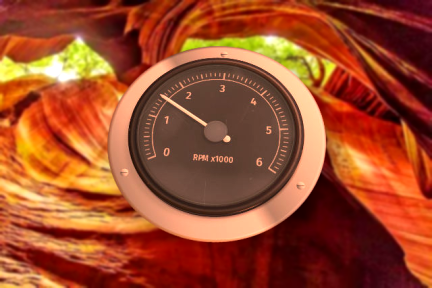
1500 rpm
